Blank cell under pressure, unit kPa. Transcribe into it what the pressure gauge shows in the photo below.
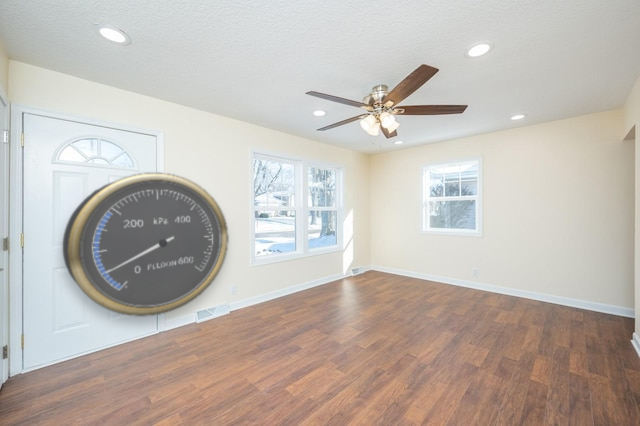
50 kPa
